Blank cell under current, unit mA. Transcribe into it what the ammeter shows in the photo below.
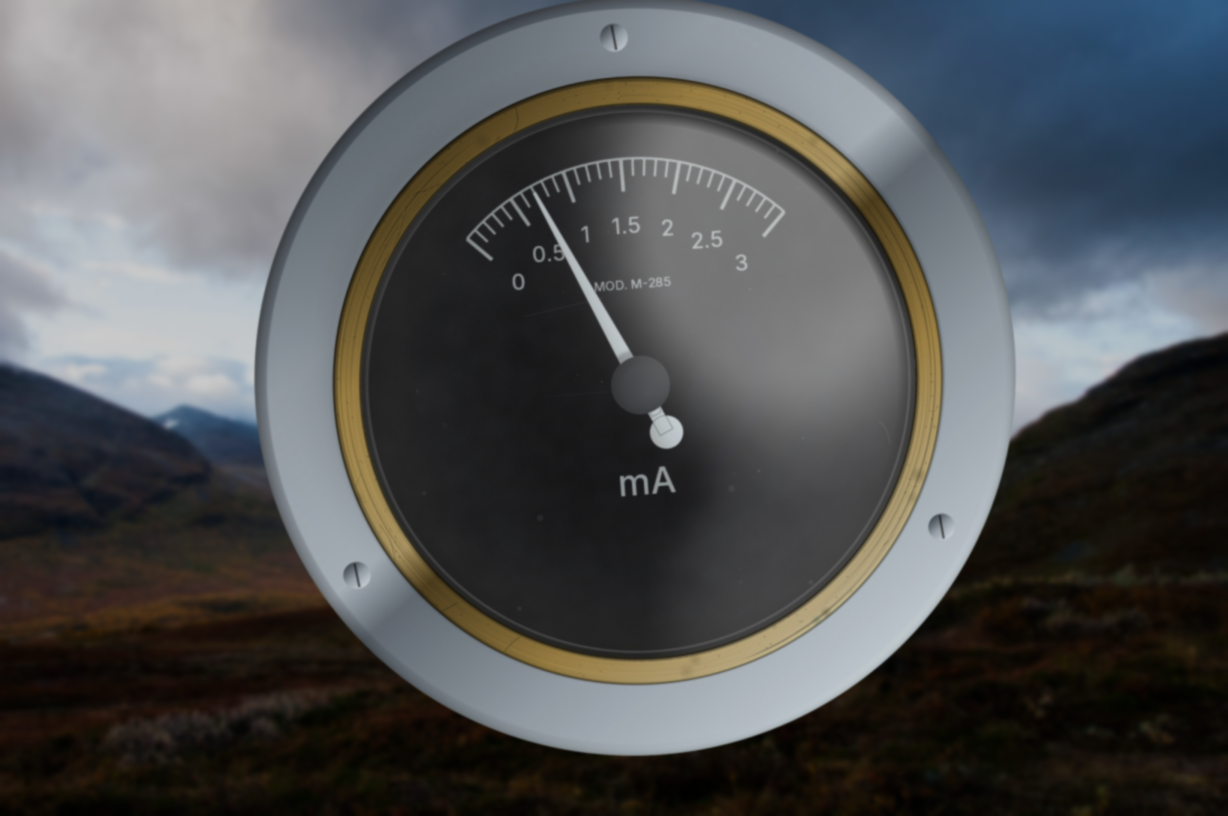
0.7 mA
